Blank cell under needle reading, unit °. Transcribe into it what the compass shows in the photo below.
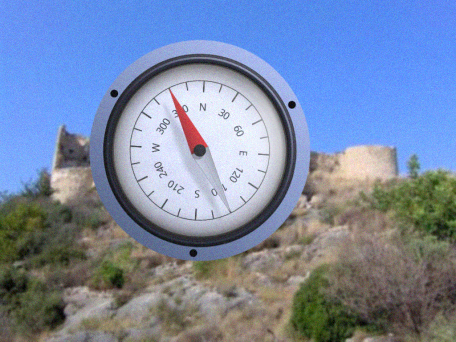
330 °
